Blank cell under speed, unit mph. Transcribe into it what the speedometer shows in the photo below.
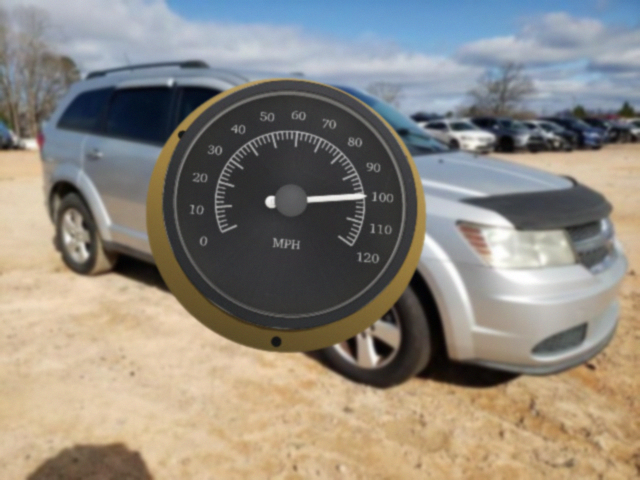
100 mph
